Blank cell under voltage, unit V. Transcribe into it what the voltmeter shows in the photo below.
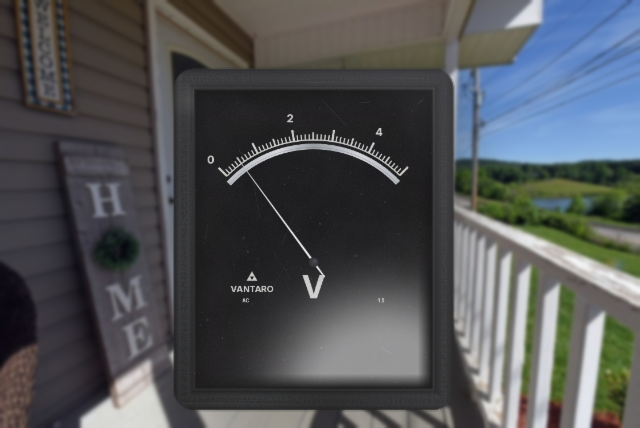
0.5 V
